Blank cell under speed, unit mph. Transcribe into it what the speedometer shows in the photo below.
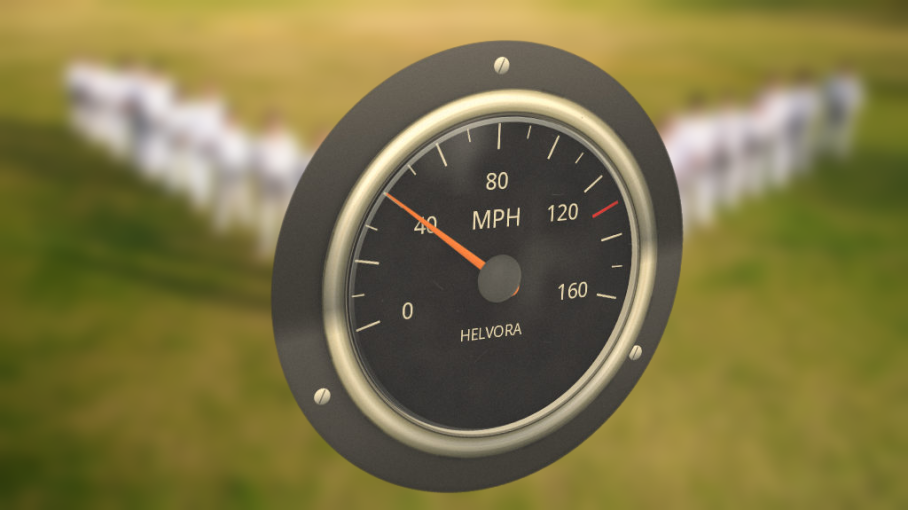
40 mph
